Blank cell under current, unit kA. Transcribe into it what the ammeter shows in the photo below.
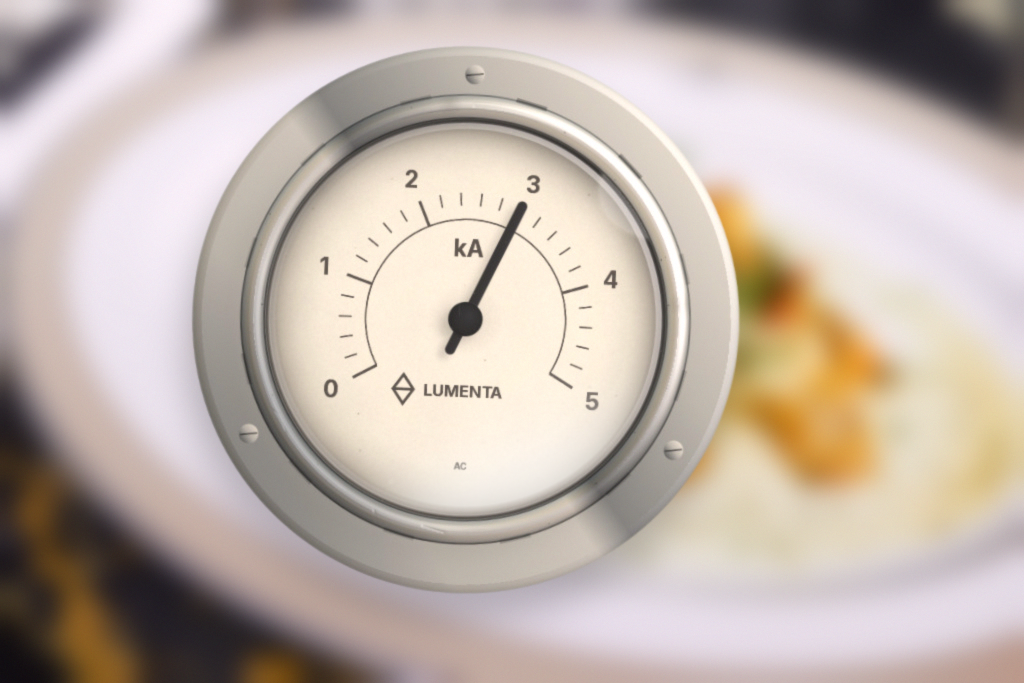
3 kA
